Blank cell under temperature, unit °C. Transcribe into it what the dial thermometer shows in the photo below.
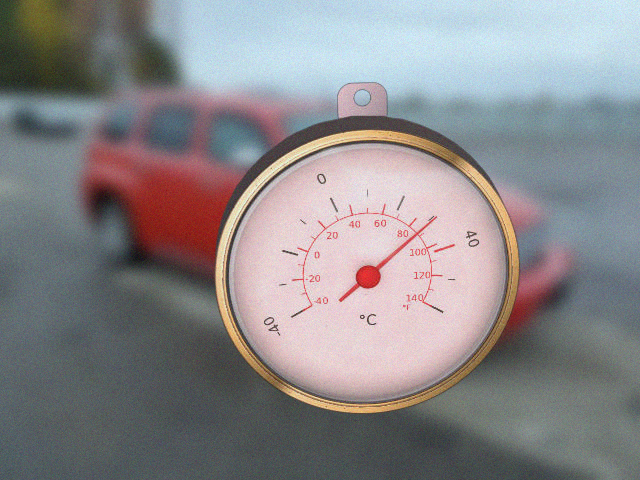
30 °C
